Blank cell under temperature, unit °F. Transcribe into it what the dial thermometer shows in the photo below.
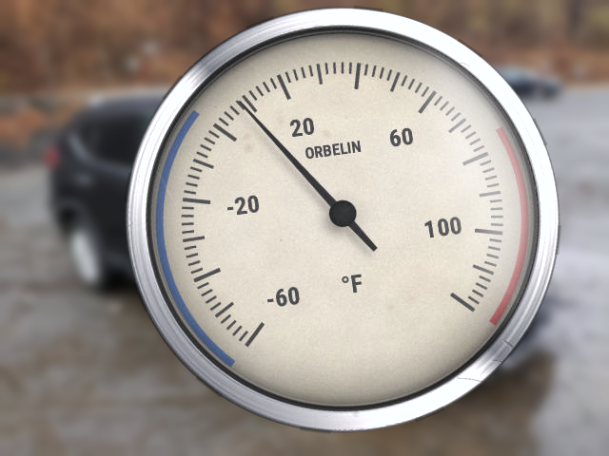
8 °F
